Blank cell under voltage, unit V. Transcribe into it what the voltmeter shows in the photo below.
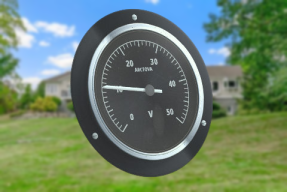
10 V
